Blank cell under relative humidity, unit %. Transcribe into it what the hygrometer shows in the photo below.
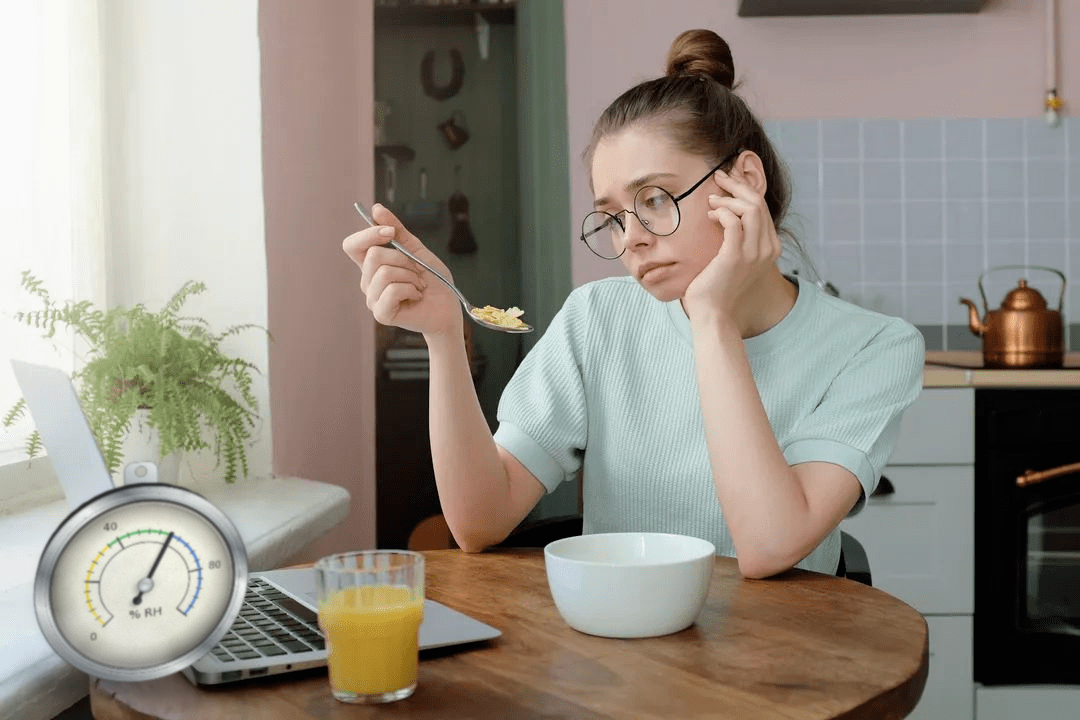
60 %
